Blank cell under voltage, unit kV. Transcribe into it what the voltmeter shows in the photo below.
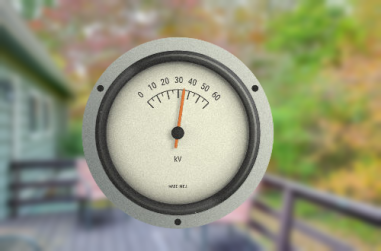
35 kV
